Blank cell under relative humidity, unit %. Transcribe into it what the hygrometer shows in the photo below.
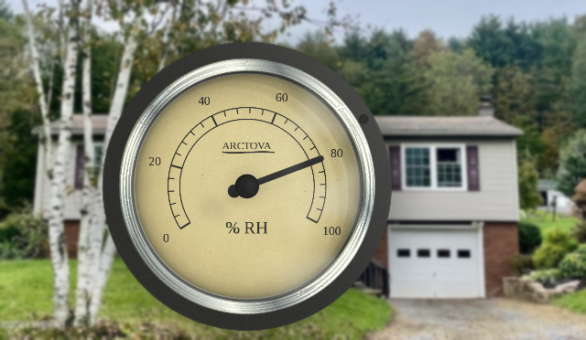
80 %
